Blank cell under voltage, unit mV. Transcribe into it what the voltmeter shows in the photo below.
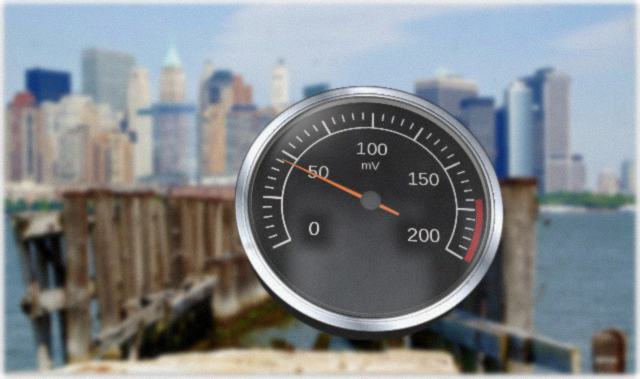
45 mV
